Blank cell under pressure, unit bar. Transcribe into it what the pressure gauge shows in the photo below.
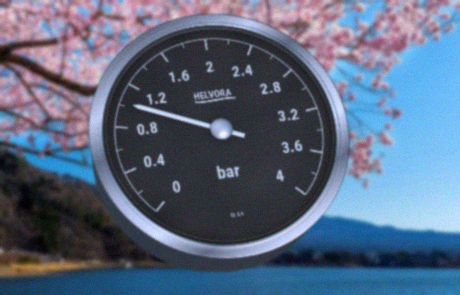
1 bar
